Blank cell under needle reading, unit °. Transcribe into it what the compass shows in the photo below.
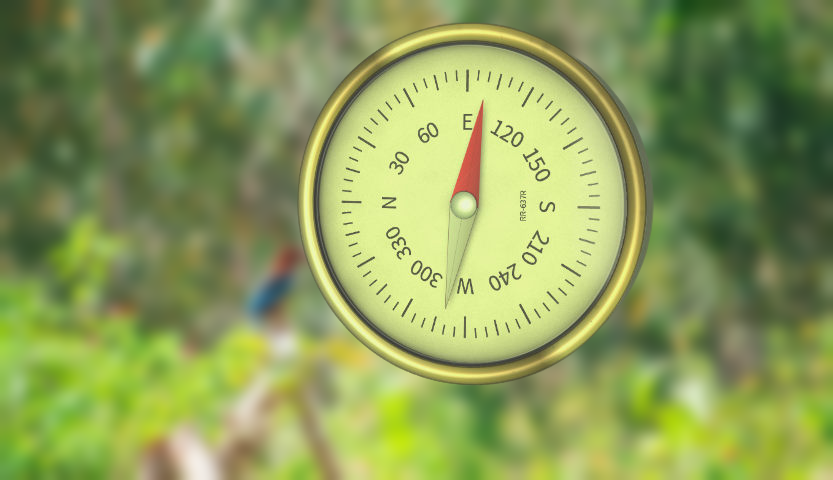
100 °
